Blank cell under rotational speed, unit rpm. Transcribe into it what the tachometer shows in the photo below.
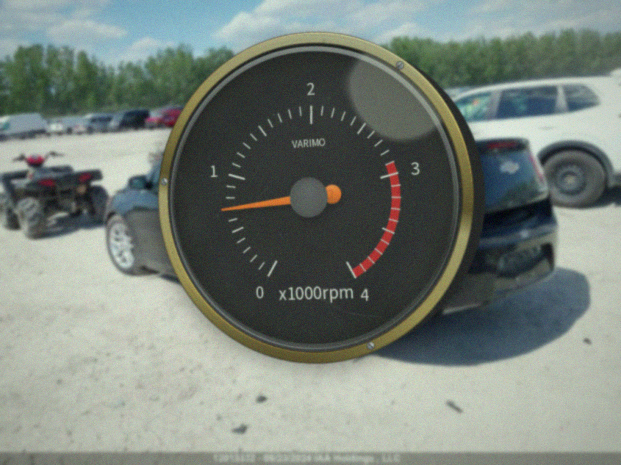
700 rpm
